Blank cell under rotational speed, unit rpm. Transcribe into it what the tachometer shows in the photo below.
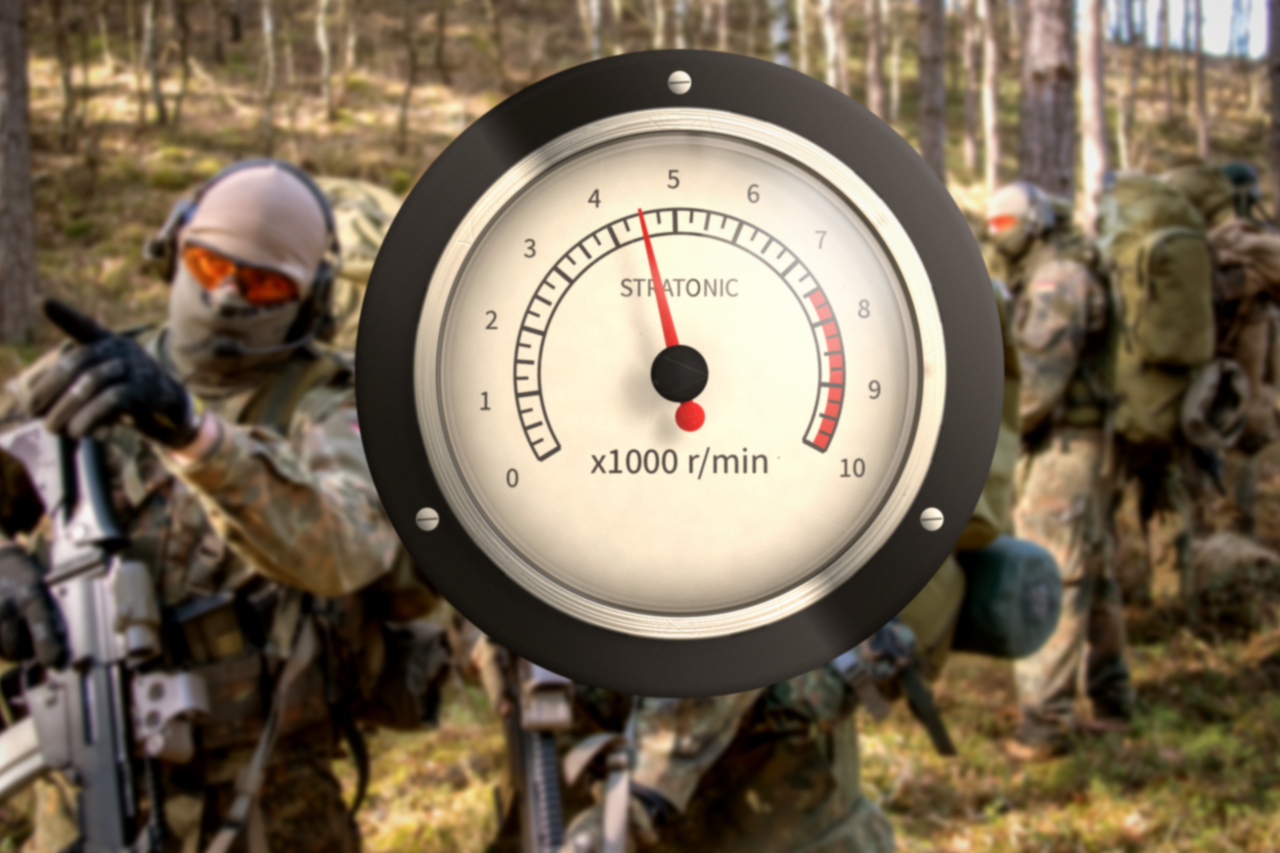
4500 rpm
